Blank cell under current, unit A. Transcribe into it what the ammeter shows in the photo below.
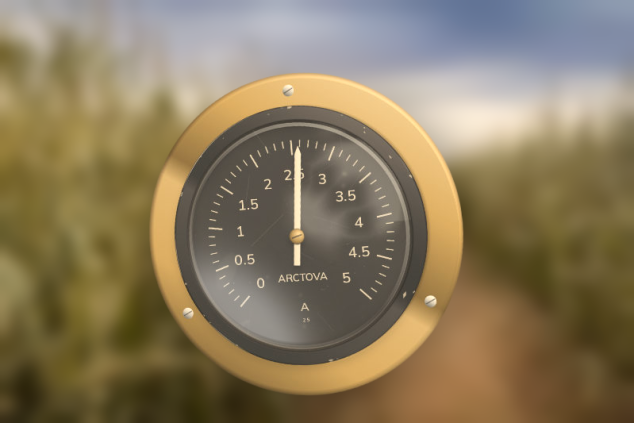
2.6 A
